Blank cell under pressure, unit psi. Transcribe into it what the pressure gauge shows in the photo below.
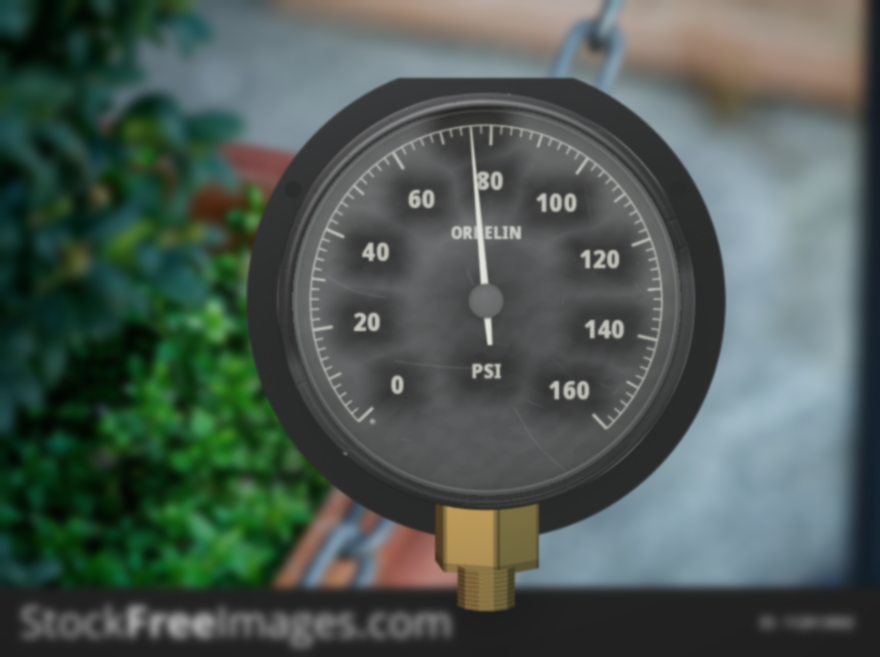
76 psi
